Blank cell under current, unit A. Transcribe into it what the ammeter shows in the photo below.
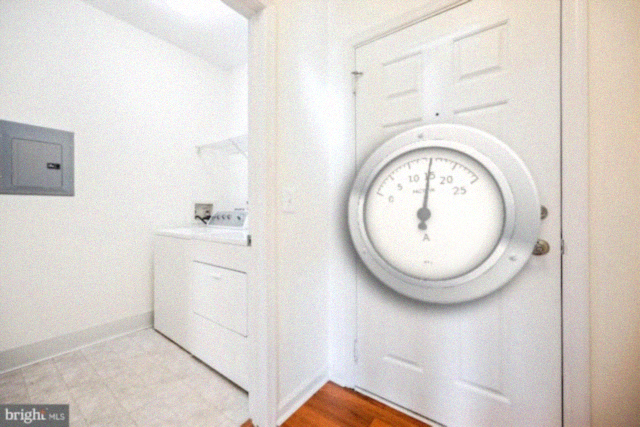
15 A
